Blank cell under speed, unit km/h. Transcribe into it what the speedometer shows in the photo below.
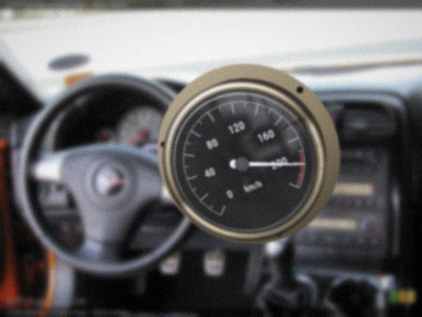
200 km/h
